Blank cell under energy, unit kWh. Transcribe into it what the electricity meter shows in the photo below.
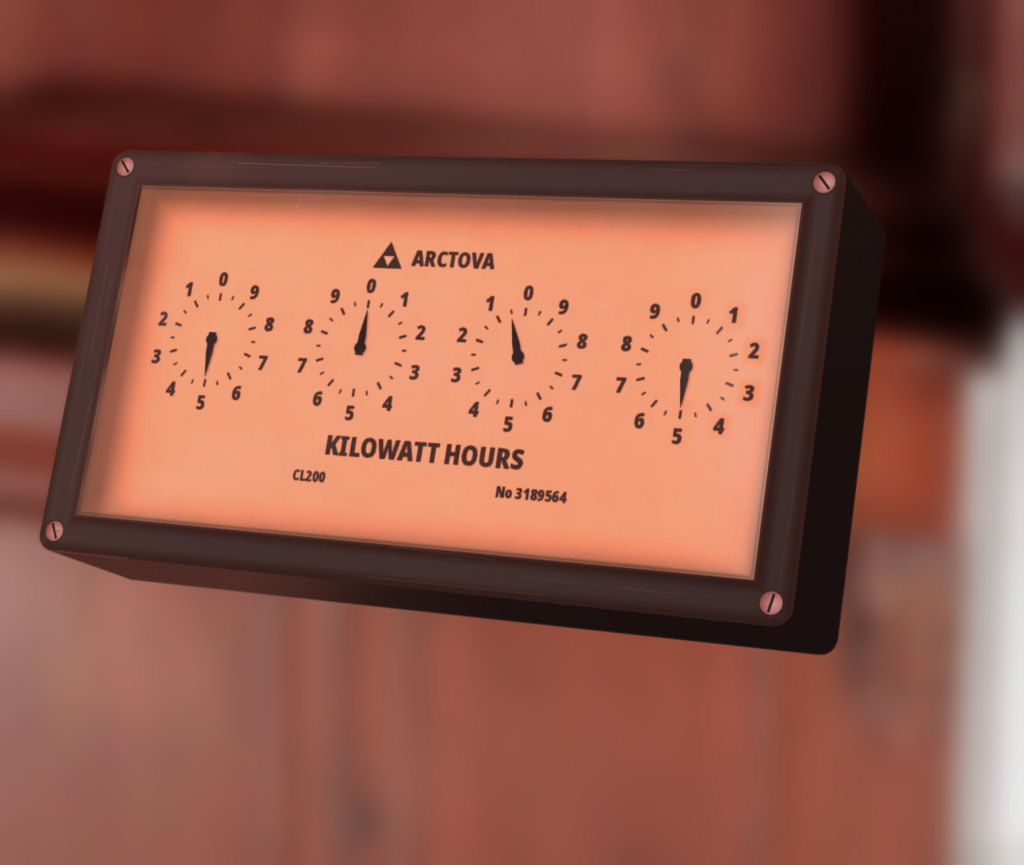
5005 kWh
